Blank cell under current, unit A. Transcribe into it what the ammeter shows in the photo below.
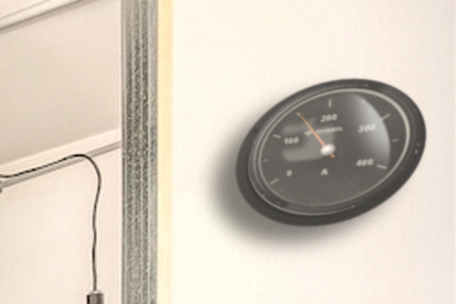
150 A
